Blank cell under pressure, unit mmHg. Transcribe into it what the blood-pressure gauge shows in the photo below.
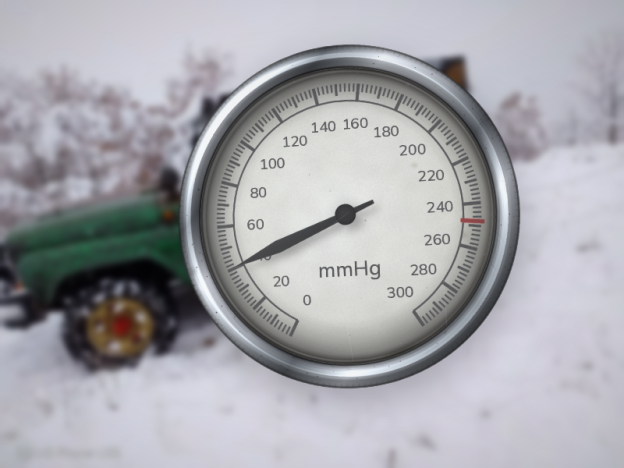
40 mmHg
